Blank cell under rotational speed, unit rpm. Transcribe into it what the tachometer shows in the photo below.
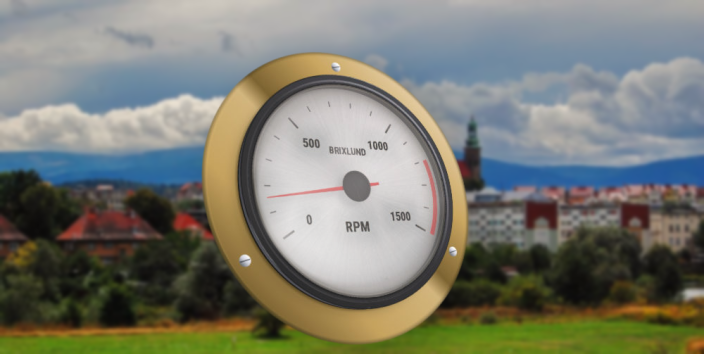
150 rpm
